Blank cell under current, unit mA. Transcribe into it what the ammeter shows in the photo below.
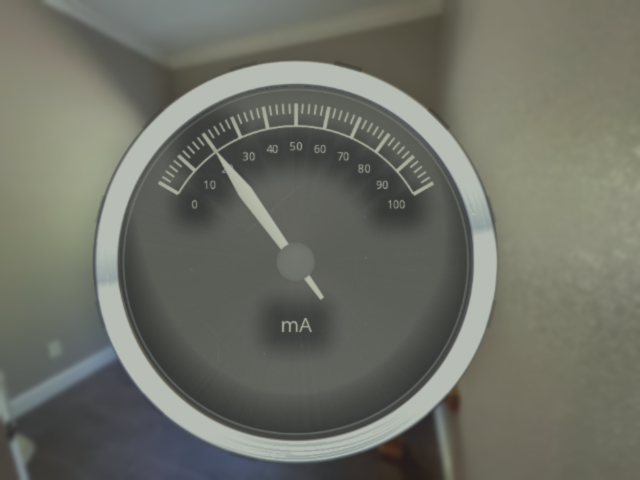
20 mA
